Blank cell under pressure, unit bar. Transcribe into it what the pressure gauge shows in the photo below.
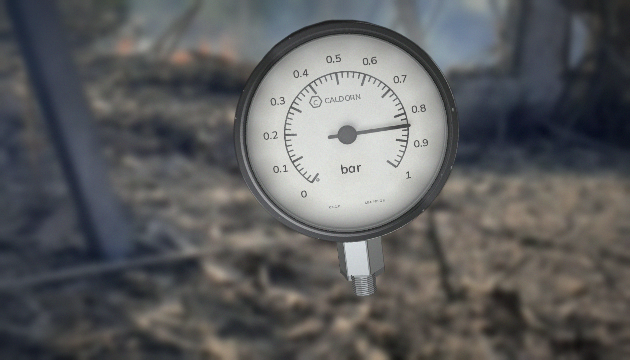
0.84 bar
